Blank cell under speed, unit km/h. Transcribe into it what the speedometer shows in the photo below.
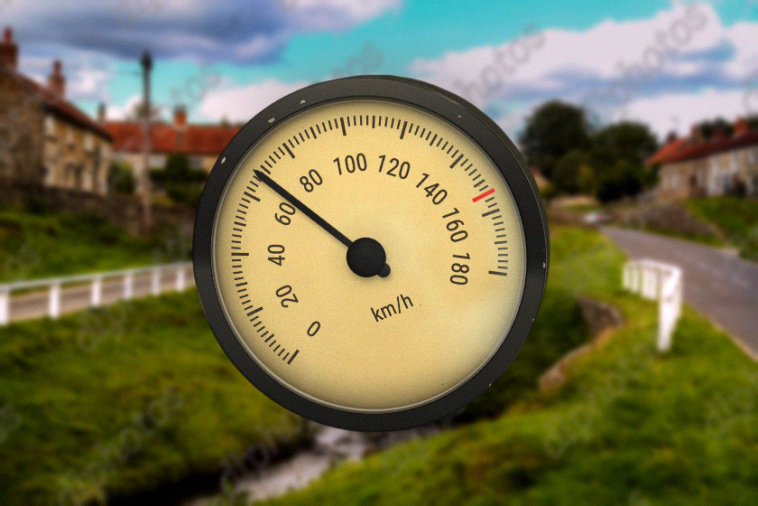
68 km/h
